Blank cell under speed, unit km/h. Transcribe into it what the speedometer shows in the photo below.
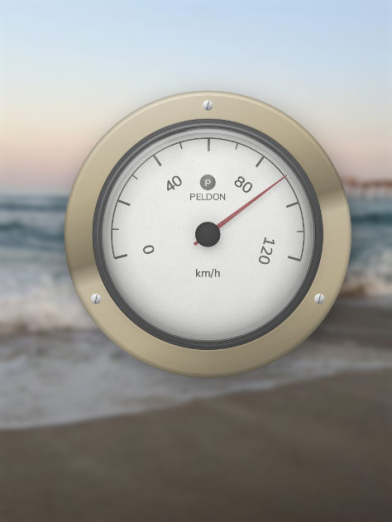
90 km/h
